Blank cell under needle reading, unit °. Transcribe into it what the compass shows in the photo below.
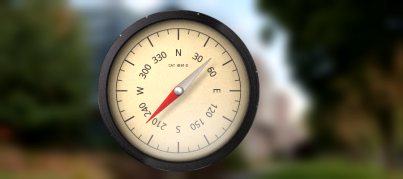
225 °
